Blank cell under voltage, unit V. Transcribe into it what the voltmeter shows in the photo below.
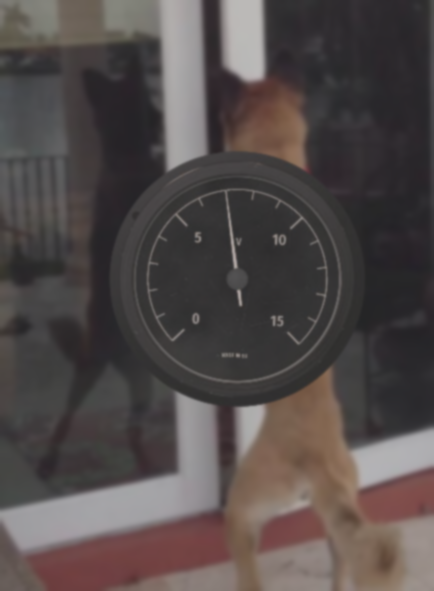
7 V
